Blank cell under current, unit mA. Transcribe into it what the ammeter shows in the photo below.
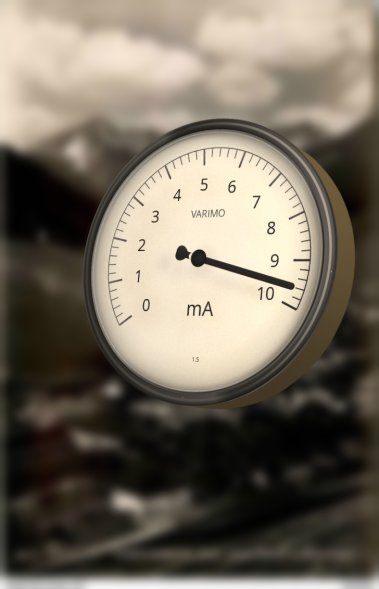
9.6 mA
